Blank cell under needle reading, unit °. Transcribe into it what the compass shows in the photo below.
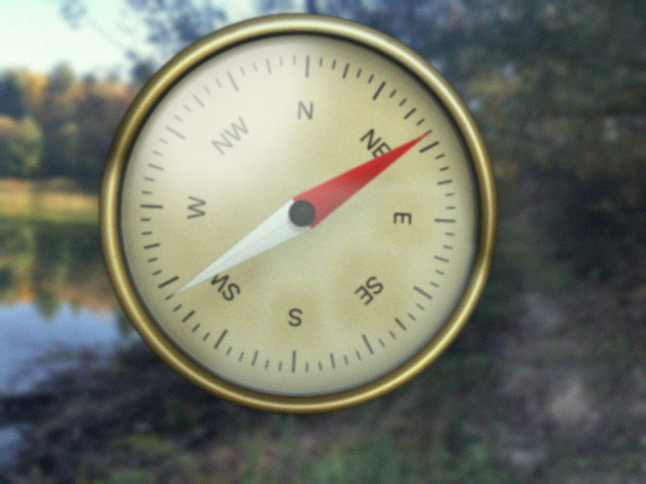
55 °
